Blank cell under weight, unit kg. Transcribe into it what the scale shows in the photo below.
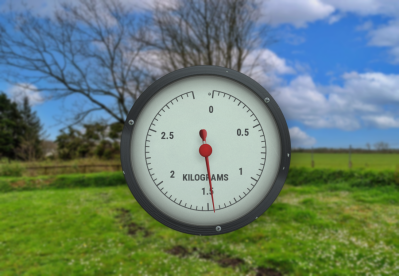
1.45 kg
